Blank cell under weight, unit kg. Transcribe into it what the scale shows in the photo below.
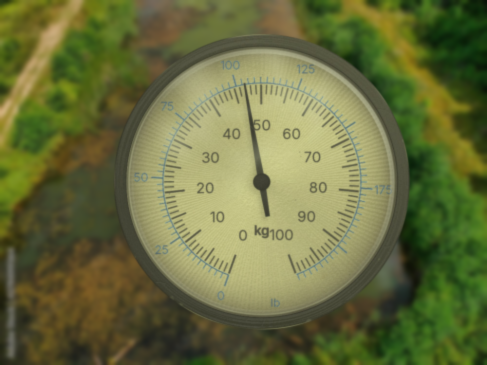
47 kg
